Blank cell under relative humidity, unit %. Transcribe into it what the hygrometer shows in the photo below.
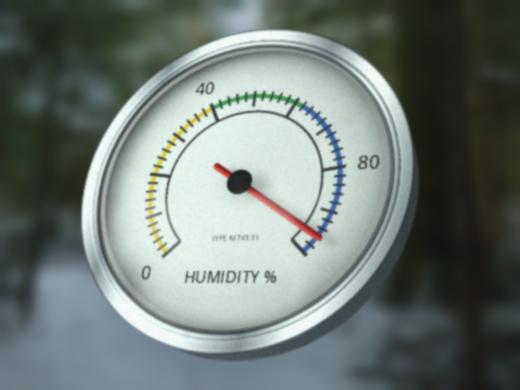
96 %
